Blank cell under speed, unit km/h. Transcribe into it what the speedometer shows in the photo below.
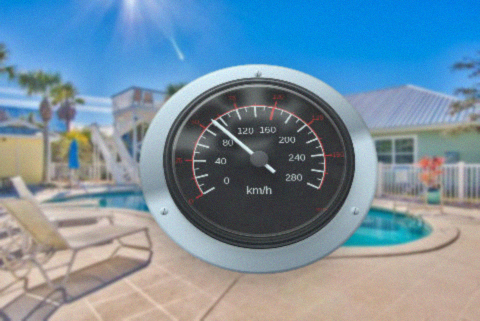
90 km/h
